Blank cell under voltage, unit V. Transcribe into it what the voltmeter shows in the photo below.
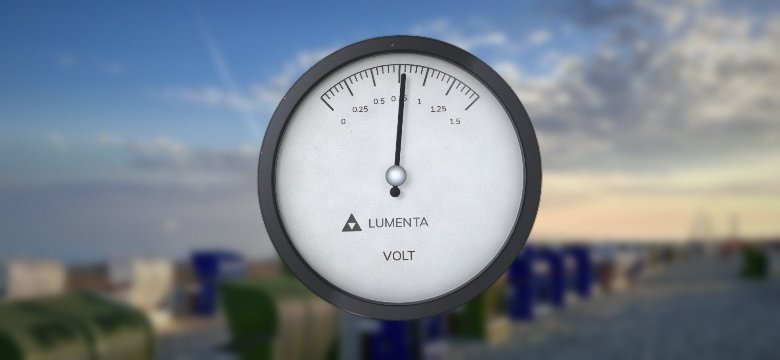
0.8 V
